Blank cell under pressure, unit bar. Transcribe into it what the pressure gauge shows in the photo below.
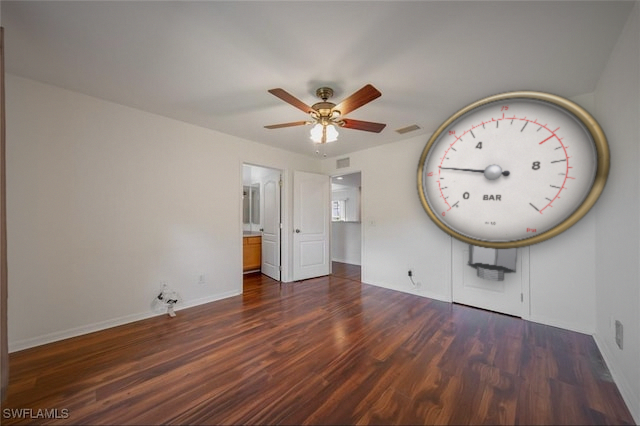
2 bar
